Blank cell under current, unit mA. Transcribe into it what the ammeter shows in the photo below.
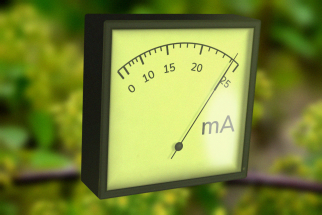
24 mA
